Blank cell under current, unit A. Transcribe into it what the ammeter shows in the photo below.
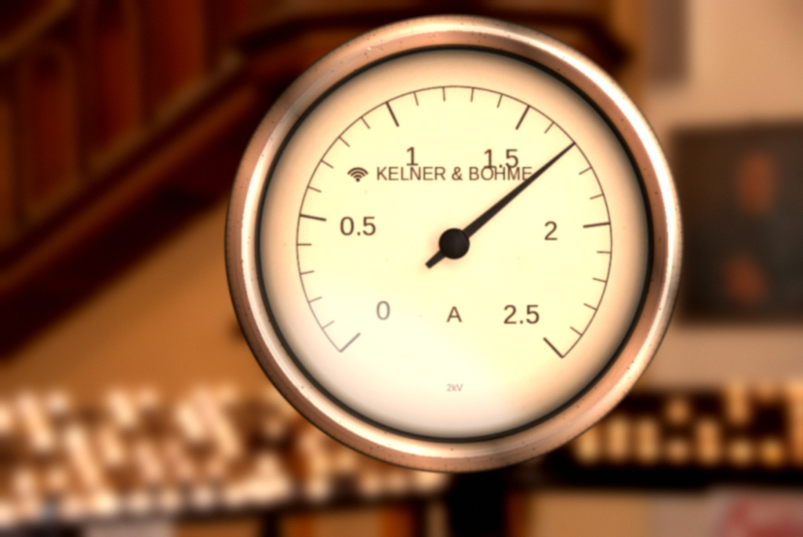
1.7 A
